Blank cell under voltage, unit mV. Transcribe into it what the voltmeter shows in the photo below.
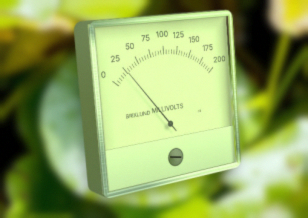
25 mV
